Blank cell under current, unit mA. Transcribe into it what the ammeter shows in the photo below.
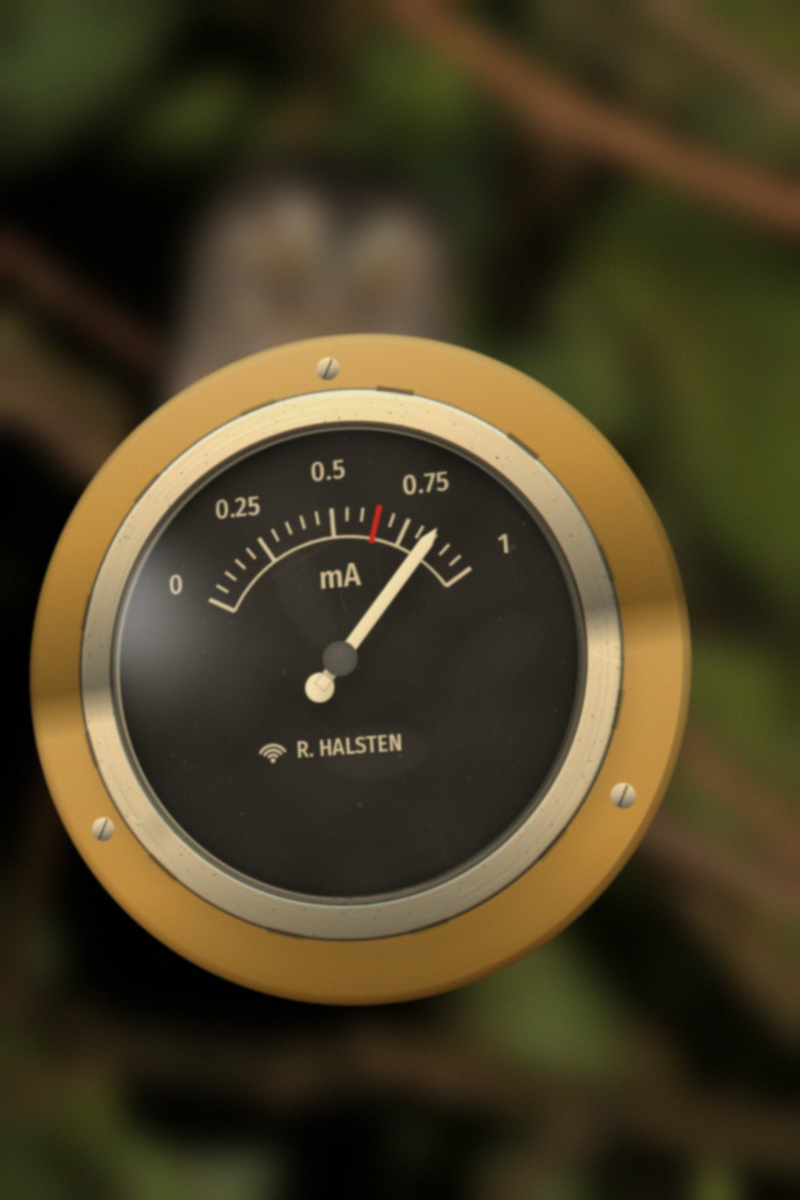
0.85 mA
